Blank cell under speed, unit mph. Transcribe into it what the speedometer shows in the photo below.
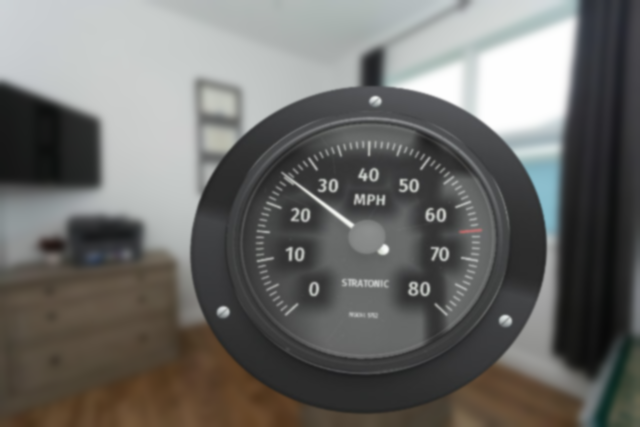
25 mph
